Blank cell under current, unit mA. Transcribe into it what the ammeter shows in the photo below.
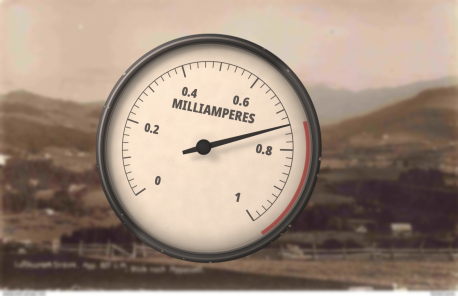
0.74 mA
